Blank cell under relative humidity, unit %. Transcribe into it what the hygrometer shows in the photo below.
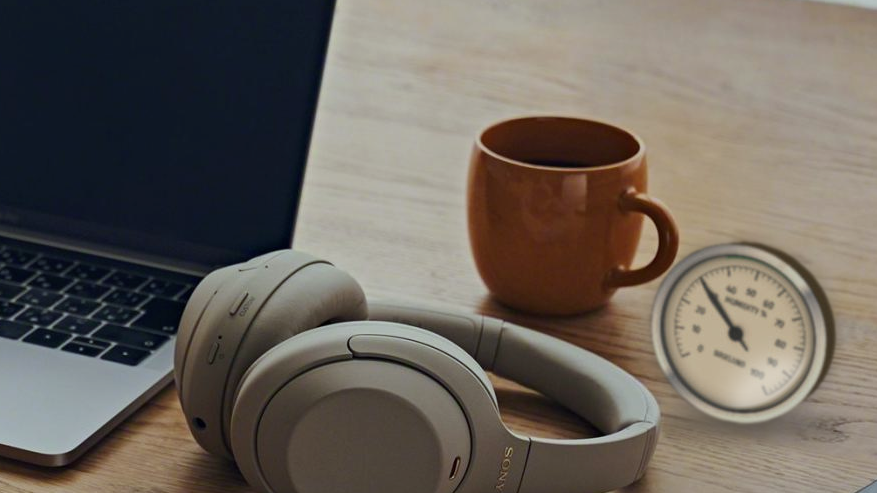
30 %
